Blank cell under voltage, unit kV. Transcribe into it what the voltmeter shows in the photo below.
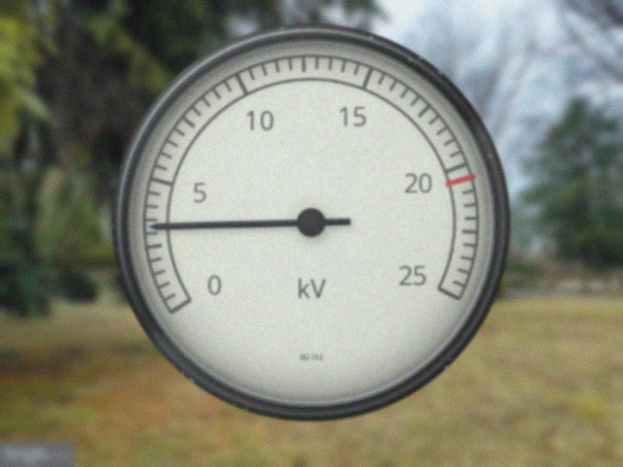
3.25 kV
